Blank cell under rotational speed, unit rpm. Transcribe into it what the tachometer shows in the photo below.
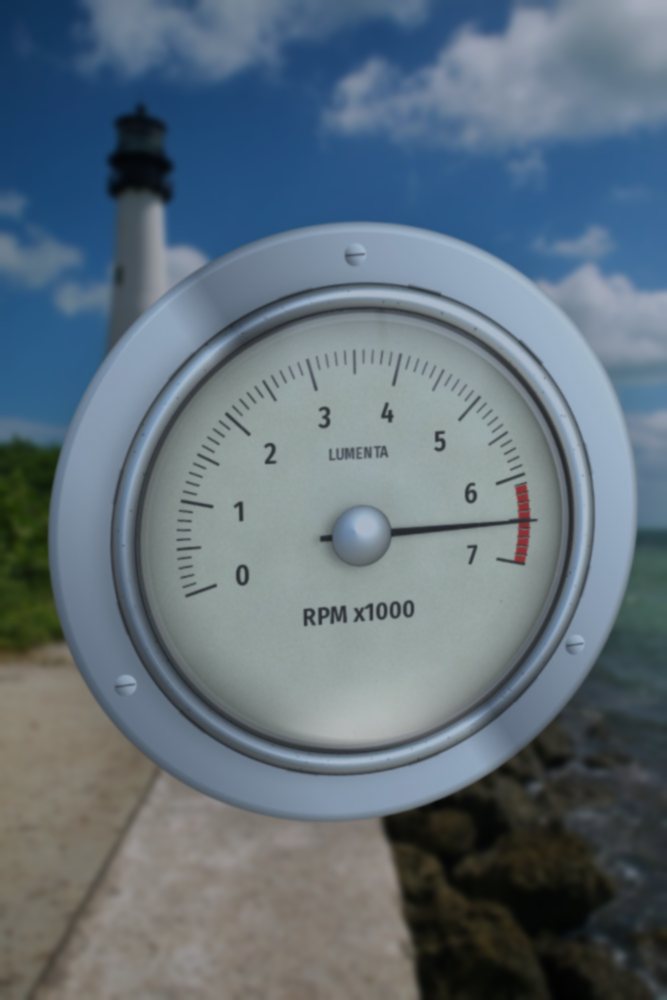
6500 rpm
